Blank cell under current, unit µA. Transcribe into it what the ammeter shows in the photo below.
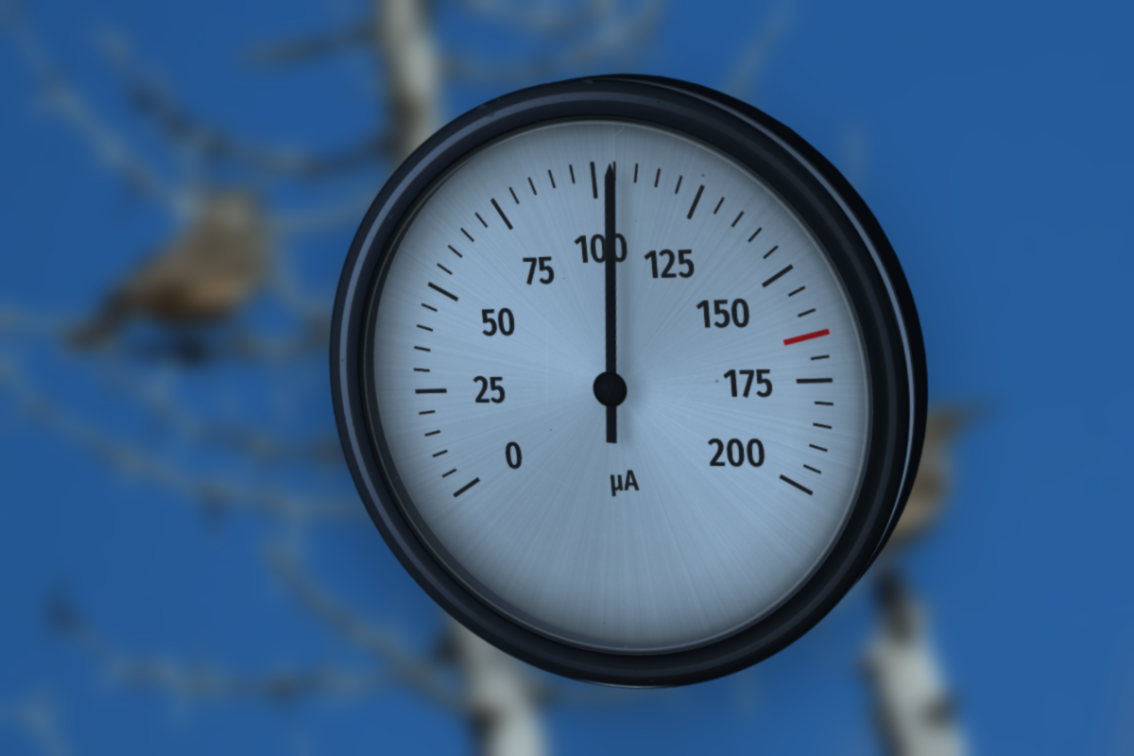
105 µA
